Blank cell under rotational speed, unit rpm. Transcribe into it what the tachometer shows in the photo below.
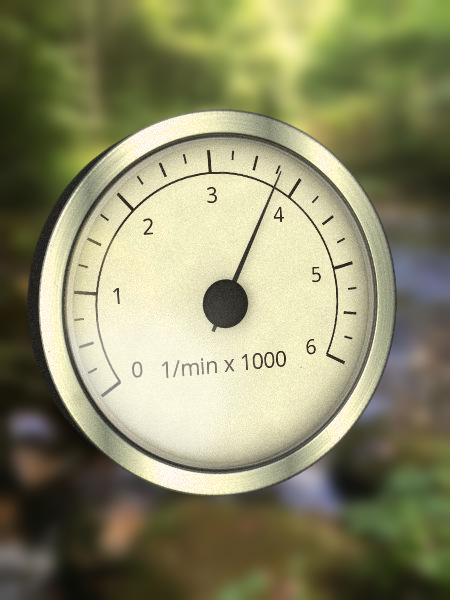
3750 rpm
